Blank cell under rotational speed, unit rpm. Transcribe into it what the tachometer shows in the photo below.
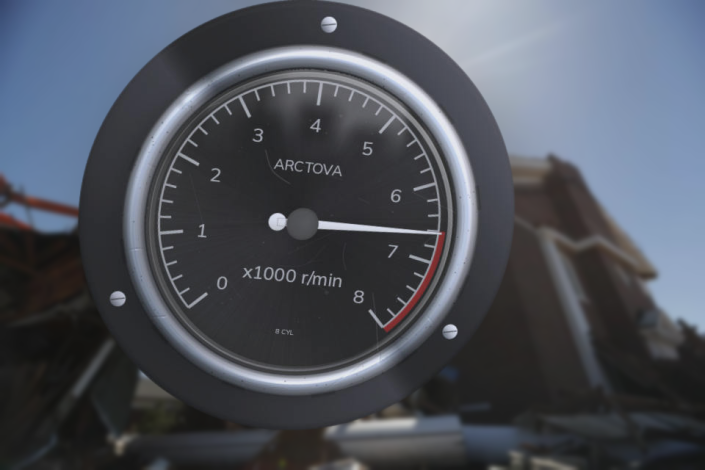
6600 rpm
